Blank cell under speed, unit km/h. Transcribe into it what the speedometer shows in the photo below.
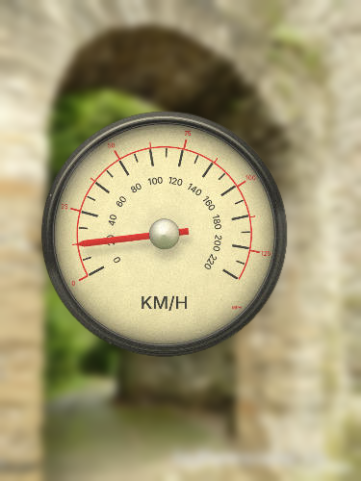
20 km/h
